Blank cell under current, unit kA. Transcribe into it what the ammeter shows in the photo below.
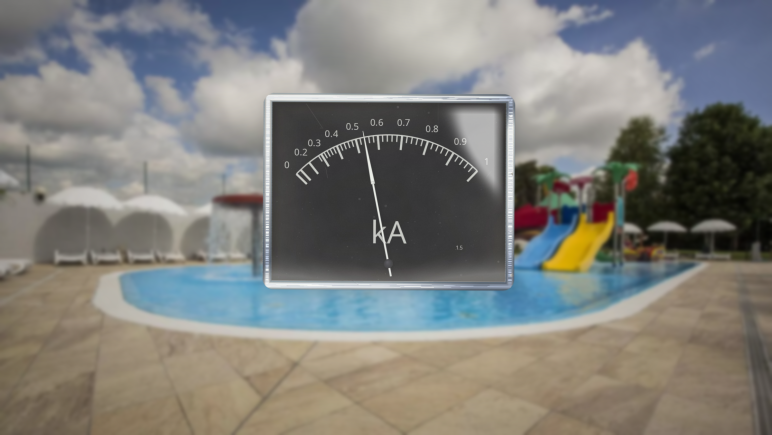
0.54 kA
